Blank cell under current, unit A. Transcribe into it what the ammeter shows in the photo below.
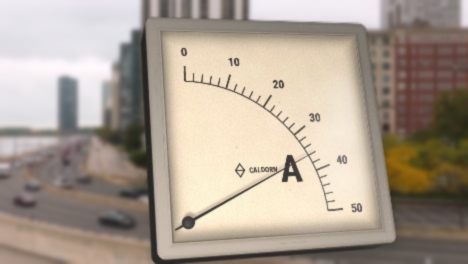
36 A
